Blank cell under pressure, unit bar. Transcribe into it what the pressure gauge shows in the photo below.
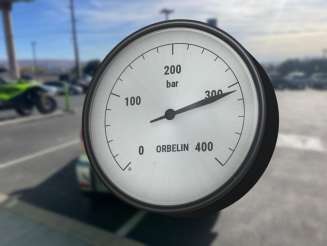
310 bar
